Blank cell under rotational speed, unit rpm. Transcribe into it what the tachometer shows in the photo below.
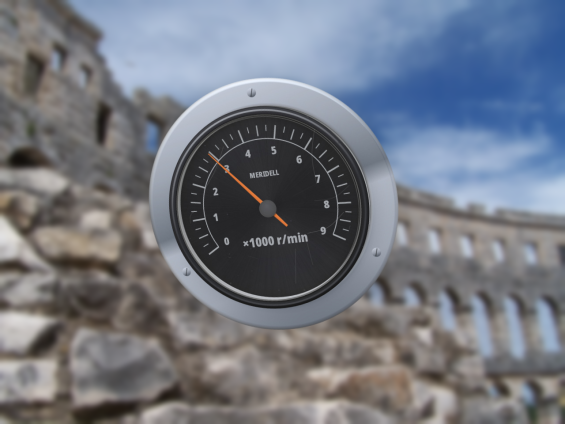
3000 rpm
